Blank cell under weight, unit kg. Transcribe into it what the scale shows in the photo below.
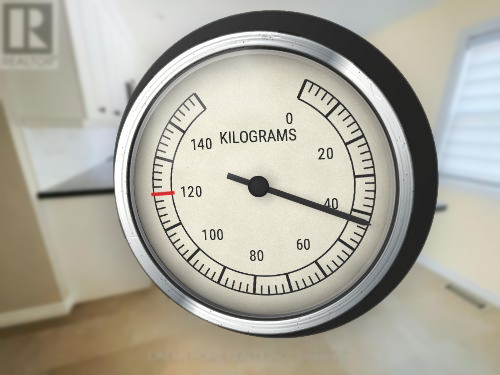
42 kg
